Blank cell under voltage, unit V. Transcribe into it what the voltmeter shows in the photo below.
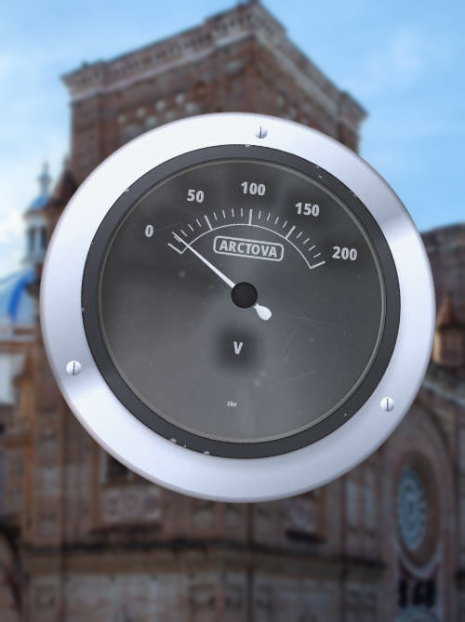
10 V
